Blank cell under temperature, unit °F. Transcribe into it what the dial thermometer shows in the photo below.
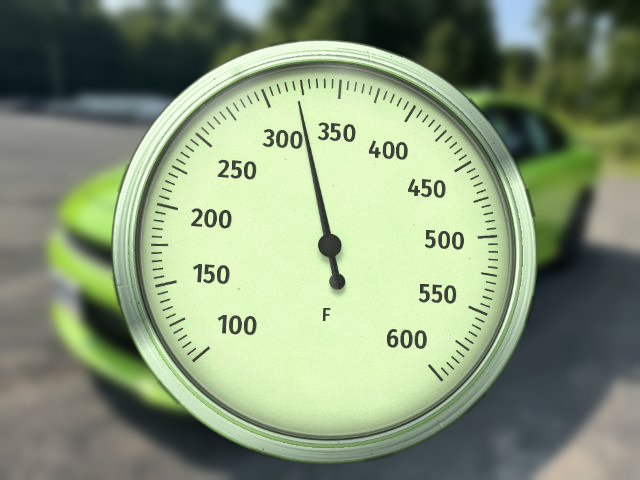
320 °F
